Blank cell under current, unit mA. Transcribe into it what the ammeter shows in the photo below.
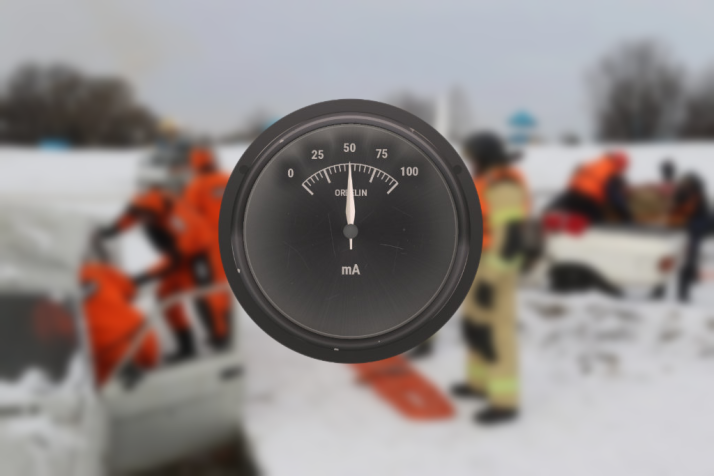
50 mA
